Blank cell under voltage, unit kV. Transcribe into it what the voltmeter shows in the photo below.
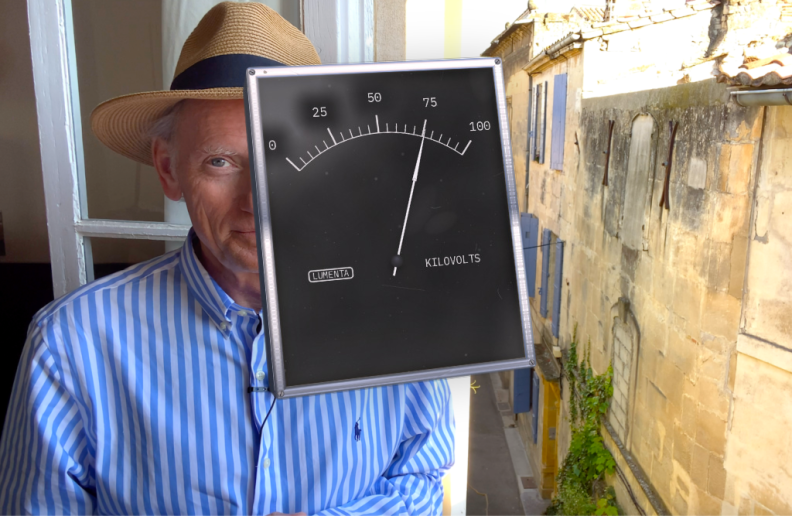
75 kV
